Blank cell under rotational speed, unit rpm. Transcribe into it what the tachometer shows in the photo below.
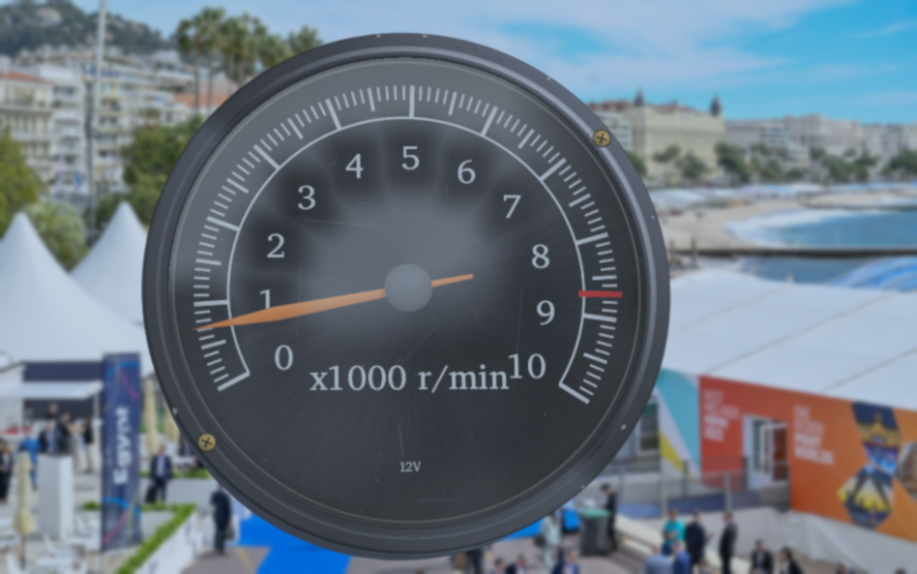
700 rpm
